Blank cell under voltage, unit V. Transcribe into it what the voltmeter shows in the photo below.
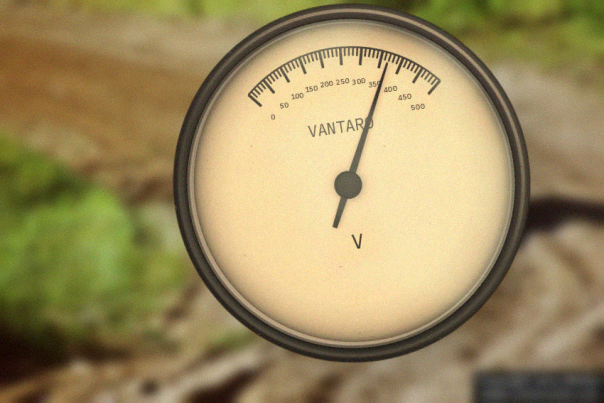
370 V
